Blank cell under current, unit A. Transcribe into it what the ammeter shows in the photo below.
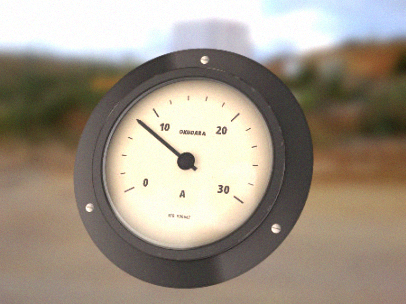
8 A
